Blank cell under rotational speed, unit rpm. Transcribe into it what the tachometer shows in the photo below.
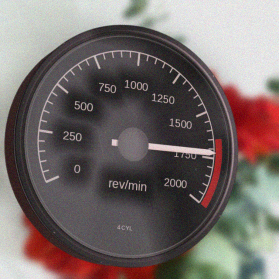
1725 rpm
